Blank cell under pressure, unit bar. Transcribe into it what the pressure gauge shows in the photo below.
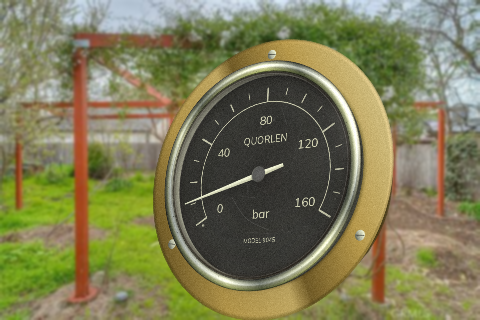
10 bar
